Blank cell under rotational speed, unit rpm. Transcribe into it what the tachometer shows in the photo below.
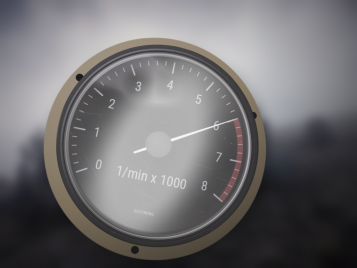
6000 rpm
